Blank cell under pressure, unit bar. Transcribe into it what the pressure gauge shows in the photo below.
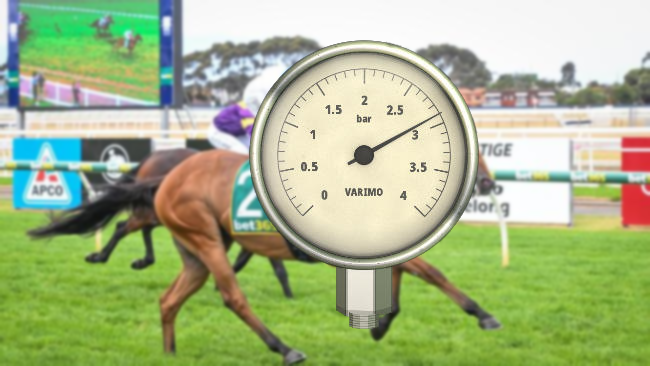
2.9 bar
